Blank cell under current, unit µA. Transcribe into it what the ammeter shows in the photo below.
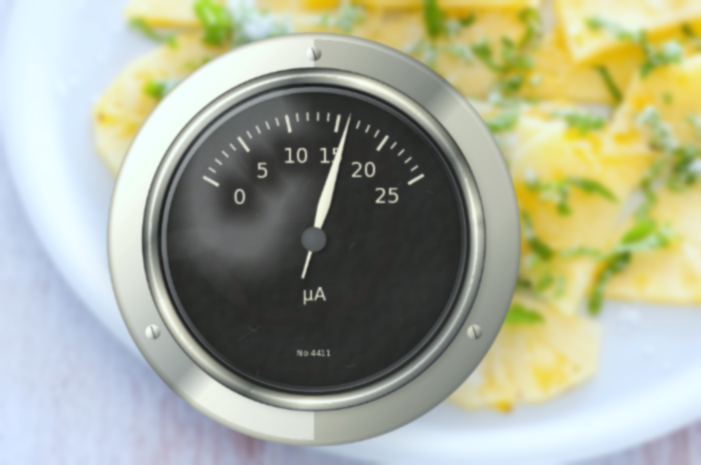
16 µA
